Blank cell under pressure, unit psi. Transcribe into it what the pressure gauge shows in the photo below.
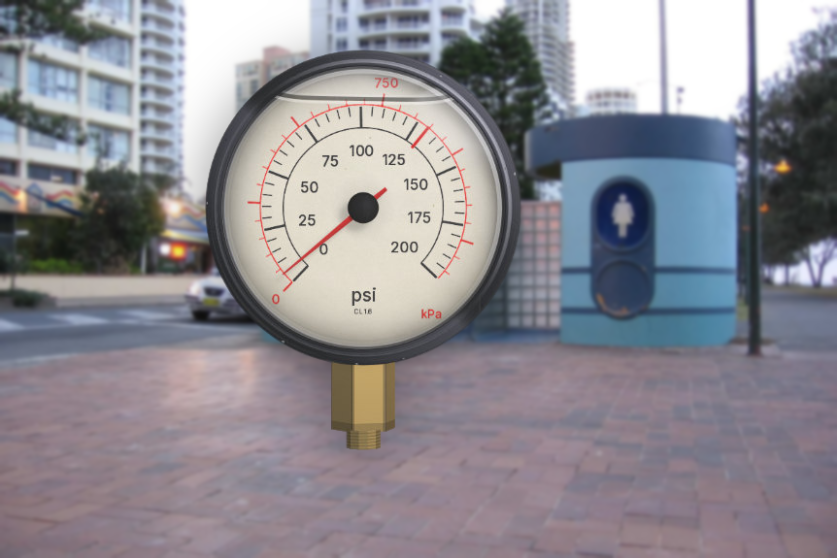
5 psi
